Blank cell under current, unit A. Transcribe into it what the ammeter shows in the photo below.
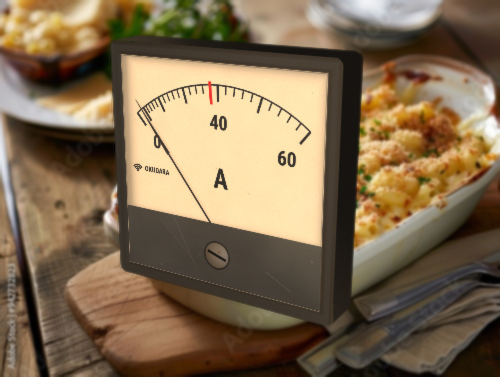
10 A
